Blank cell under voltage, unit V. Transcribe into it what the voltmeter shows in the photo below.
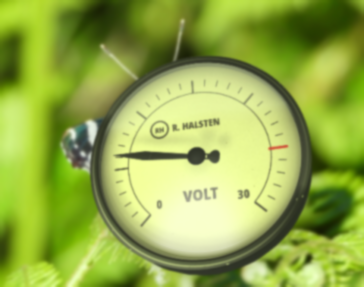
6 V
